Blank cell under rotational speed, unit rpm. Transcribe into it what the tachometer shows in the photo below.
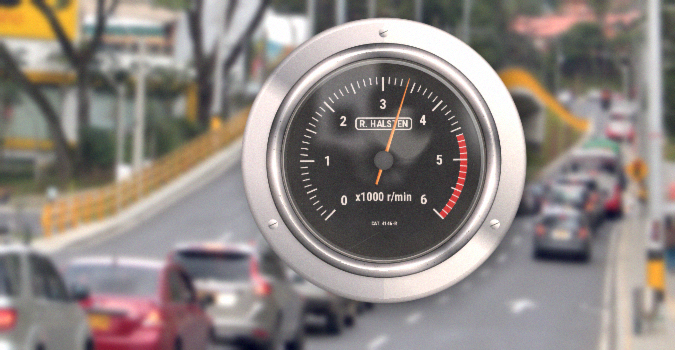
3400 rpm
